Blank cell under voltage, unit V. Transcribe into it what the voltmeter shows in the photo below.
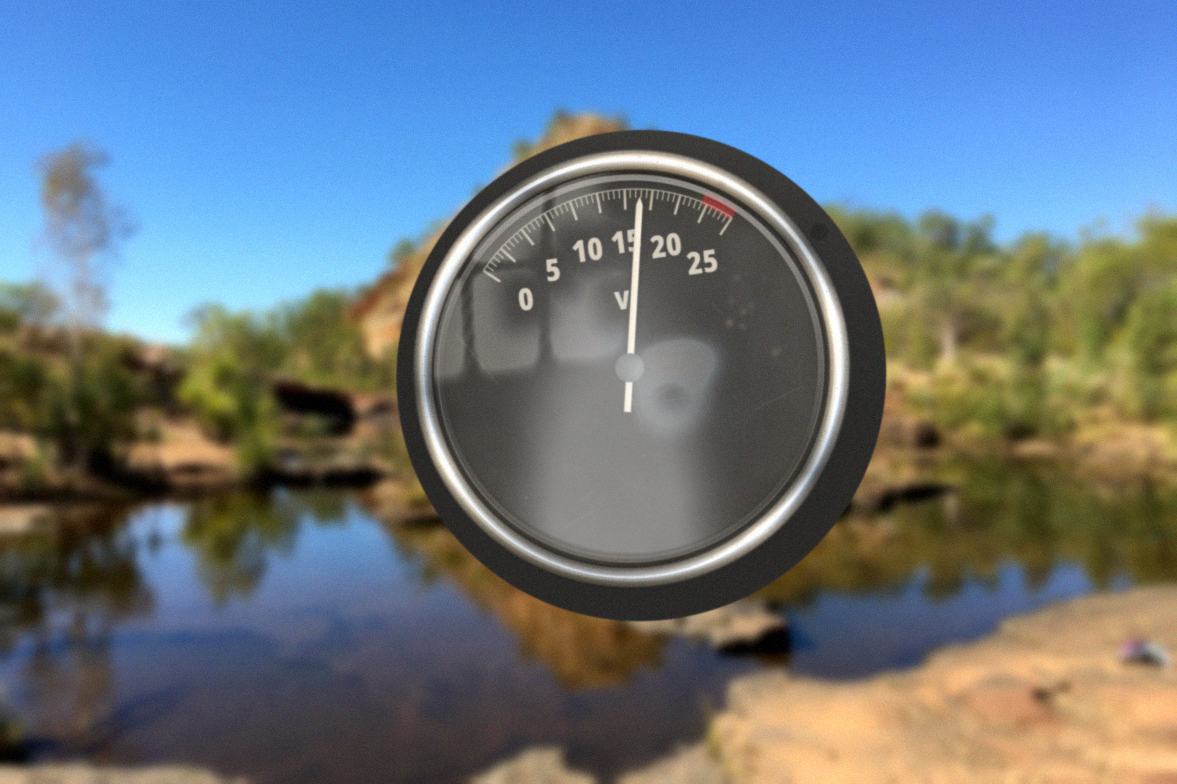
16.5 V
